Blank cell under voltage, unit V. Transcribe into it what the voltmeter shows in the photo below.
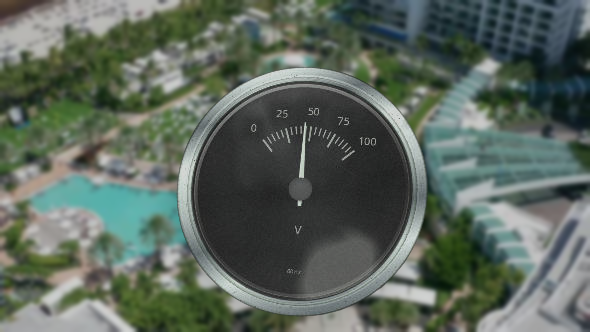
45 V
